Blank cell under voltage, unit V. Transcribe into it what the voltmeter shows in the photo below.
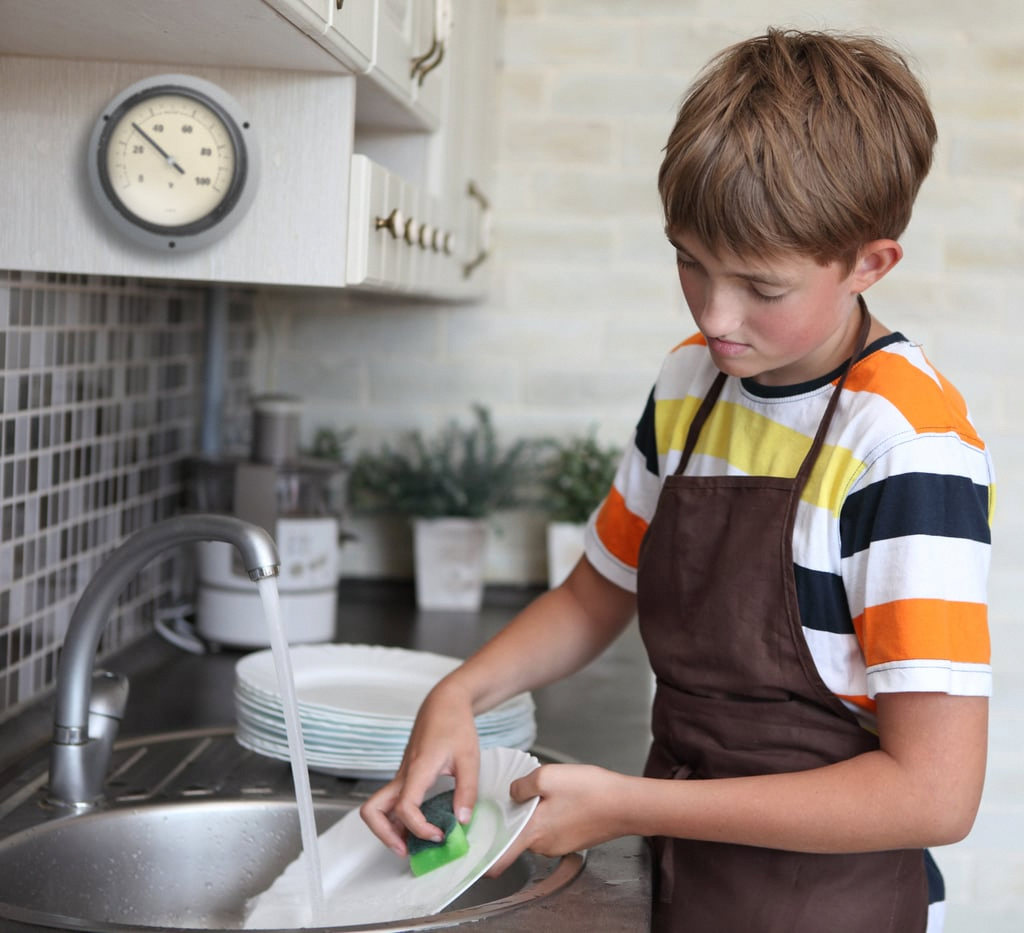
30 V
